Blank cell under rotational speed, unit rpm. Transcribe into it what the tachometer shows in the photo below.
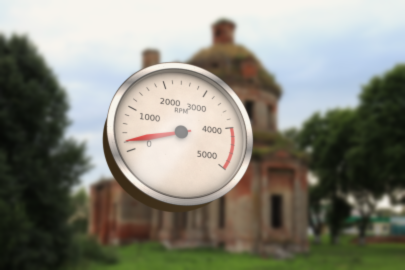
200 rpm
